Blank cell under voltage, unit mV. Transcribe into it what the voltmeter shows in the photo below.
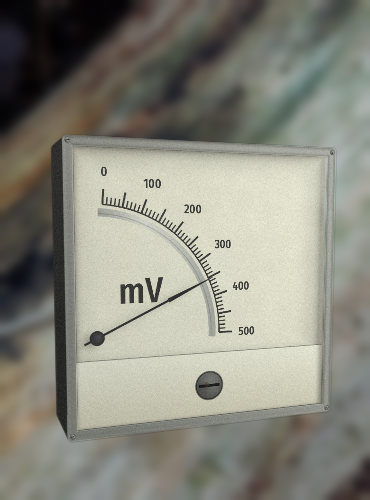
350 mV
